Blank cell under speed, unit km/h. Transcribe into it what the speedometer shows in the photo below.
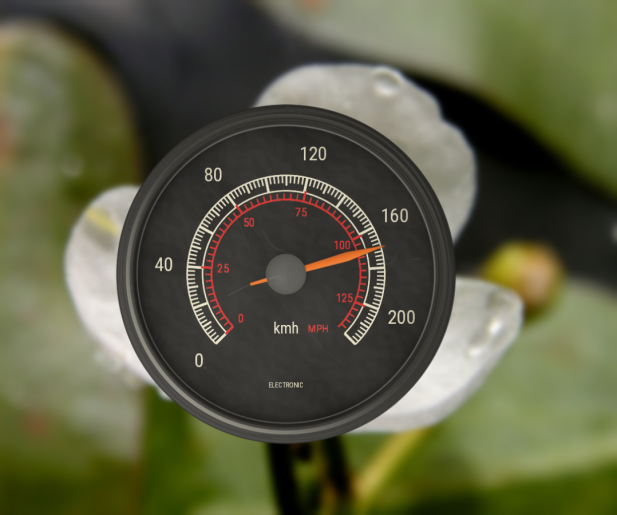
170 km/h
